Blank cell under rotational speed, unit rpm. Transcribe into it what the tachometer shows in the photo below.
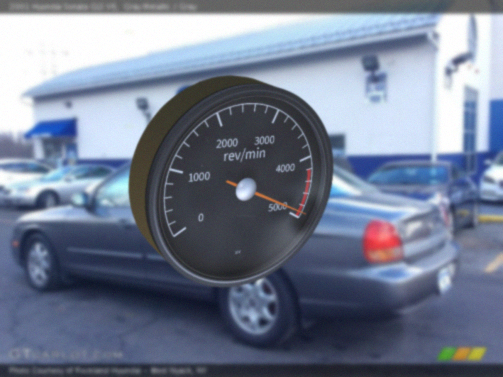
4900 rpm
